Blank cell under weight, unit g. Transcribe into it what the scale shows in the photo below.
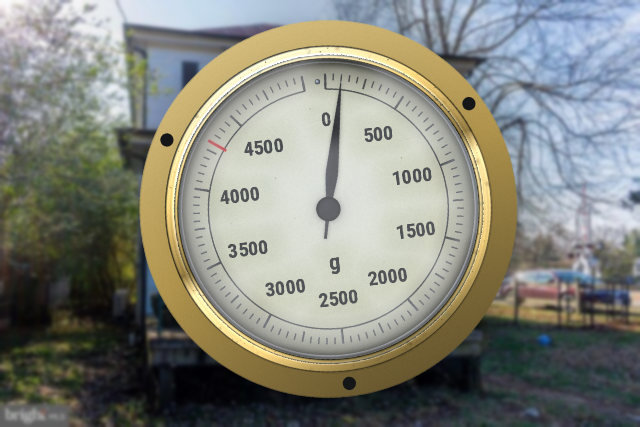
100 g
